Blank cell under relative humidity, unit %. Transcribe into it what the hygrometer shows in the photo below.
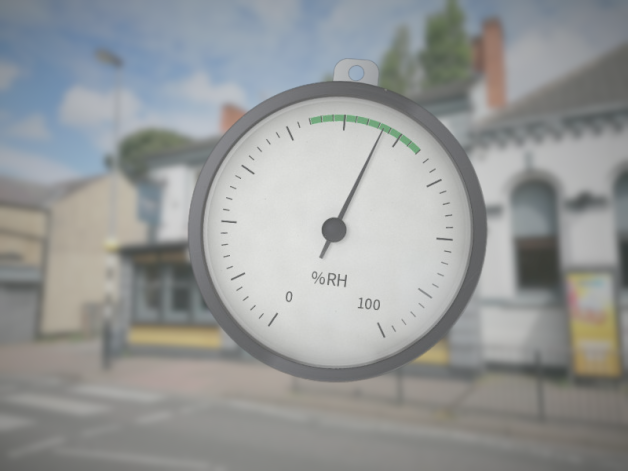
57 %
